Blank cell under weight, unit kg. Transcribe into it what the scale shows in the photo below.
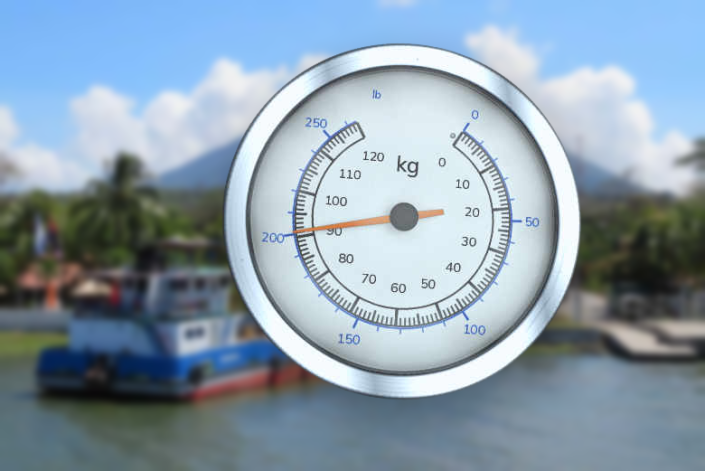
91 kg
